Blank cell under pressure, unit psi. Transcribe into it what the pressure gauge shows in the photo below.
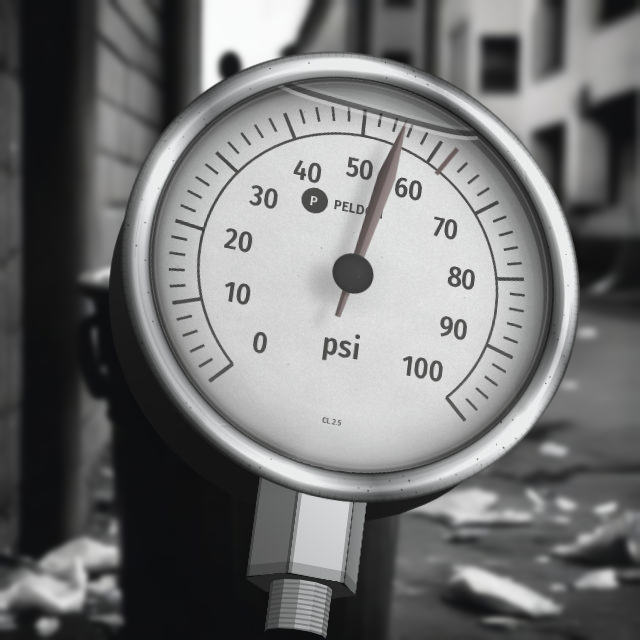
55 psi
